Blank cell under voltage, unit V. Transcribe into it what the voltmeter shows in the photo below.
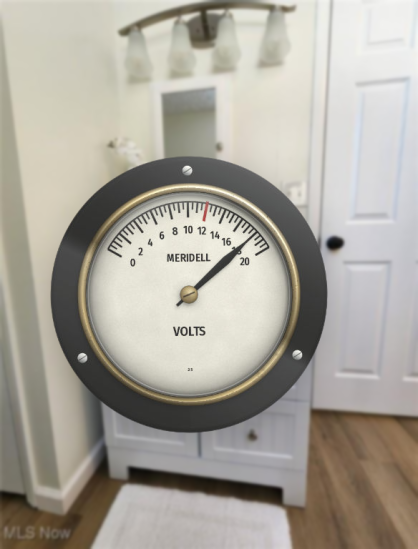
18 V
